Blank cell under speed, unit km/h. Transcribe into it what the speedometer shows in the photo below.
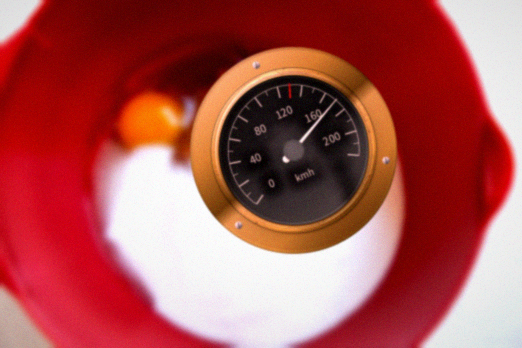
170 km/h
